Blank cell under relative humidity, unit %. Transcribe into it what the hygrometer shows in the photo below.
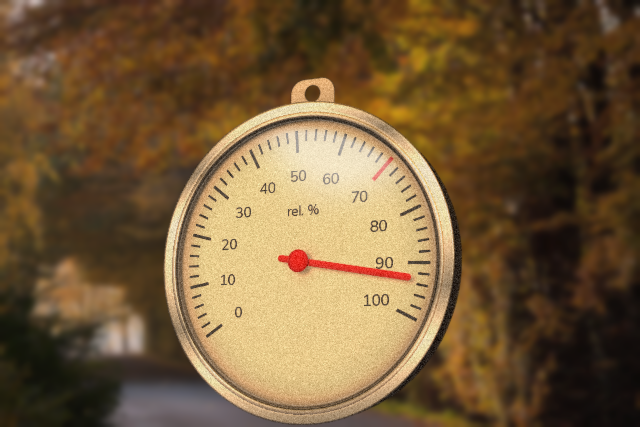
93 %
